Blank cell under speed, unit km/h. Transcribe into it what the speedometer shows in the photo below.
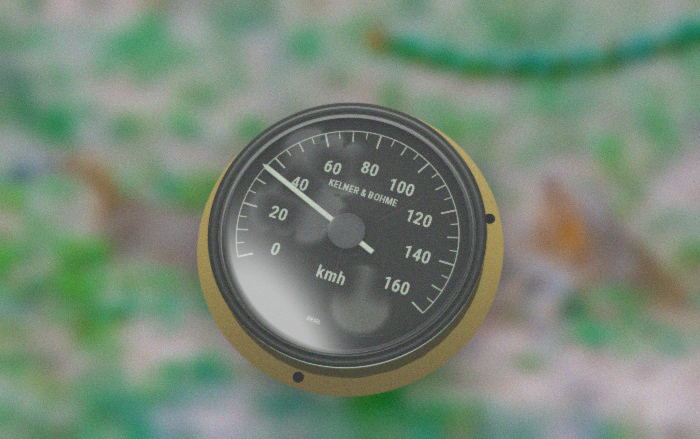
35 km/h
